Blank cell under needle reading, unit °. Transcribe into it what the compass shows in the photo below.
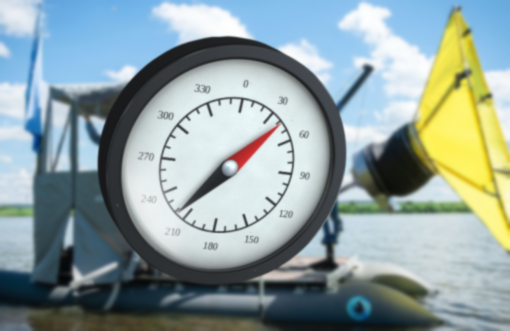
40 °
